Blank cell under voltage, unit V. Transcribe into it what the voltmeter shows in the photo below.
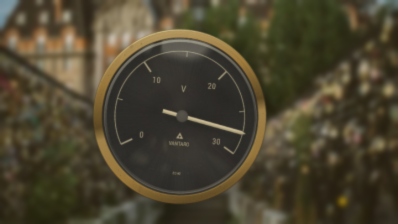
27.5 V
